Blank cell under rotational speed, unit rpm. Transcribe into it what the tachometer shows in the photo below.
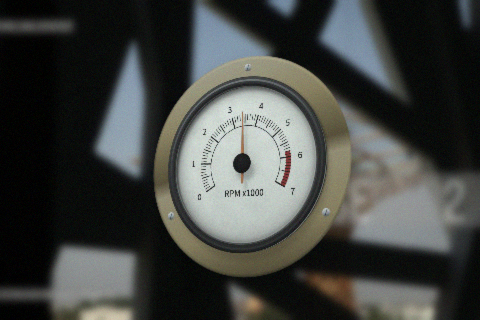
3500 rpm
